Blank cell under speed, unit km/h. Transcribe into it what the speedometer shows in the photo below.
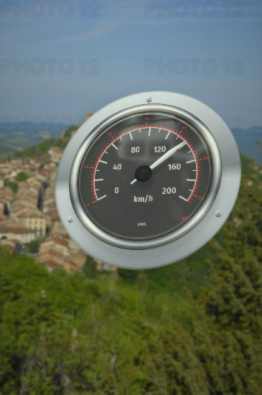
140 km/h
